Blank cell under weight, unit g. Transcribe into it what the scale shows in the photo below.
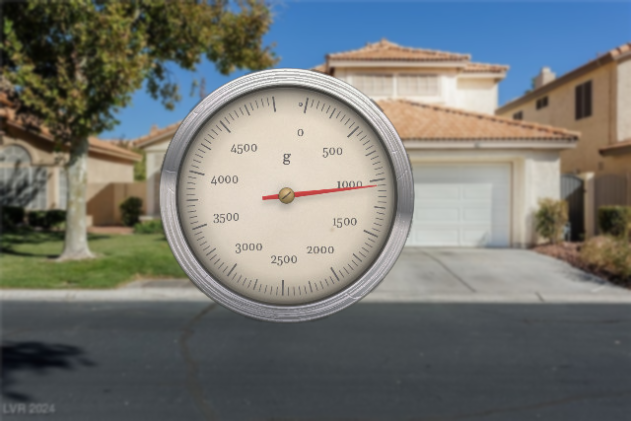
1050 g
